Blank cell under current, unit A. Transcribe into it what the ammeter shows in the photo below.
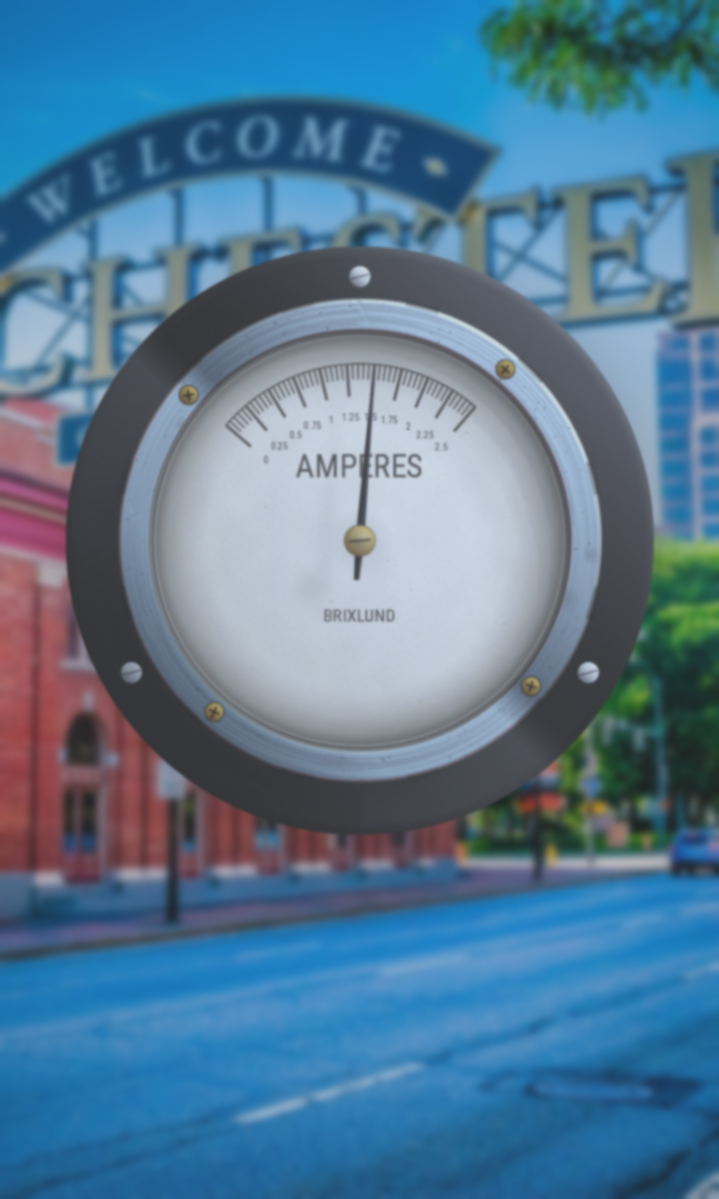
1.5 A
